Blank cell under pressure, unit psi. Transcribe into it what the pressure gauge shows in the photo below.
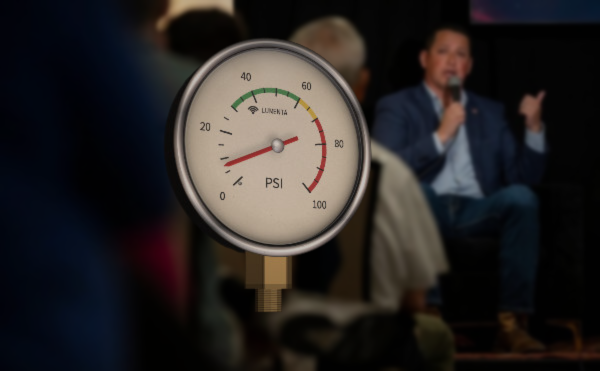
7.5 psi
